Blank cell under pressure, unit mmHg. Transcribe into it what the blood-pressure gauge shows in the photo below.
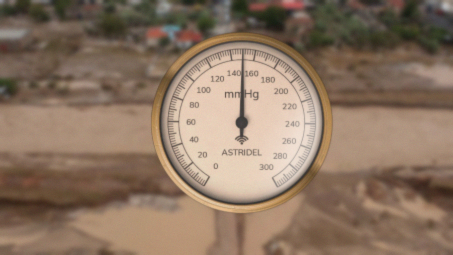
150 mmHg
